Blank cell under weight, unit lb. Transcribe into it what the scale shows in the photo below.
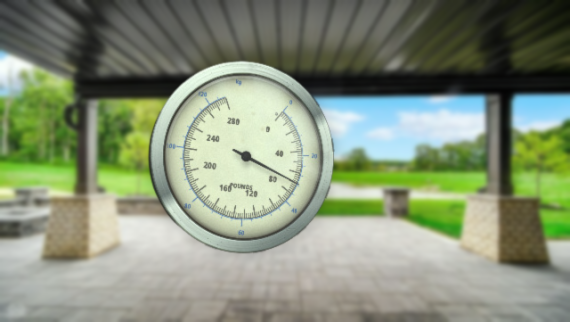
70 lb
